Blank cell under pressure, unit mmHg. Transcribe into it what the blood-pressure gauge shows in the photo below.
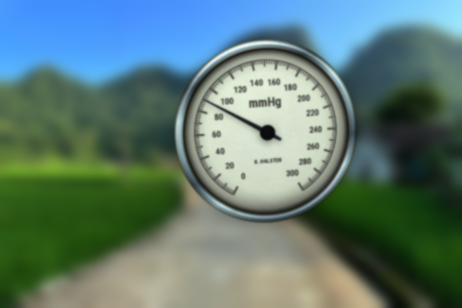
90 mmHg
